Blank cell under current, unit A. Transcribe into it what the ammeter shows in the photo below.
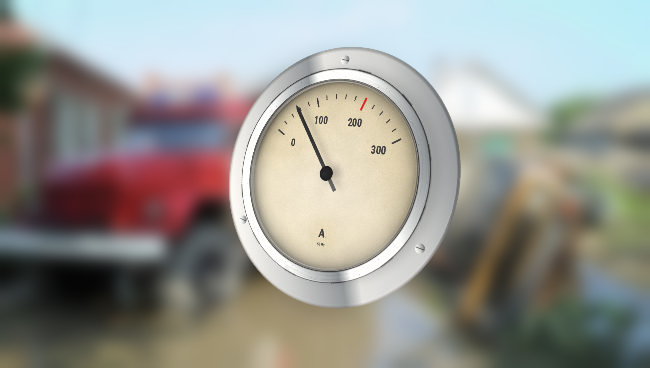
60 A
